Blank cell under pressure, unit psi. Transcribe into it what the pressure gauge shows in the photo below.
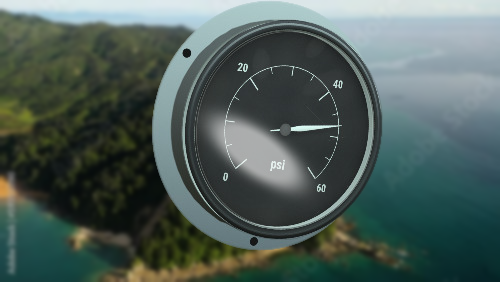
47.5 psi
